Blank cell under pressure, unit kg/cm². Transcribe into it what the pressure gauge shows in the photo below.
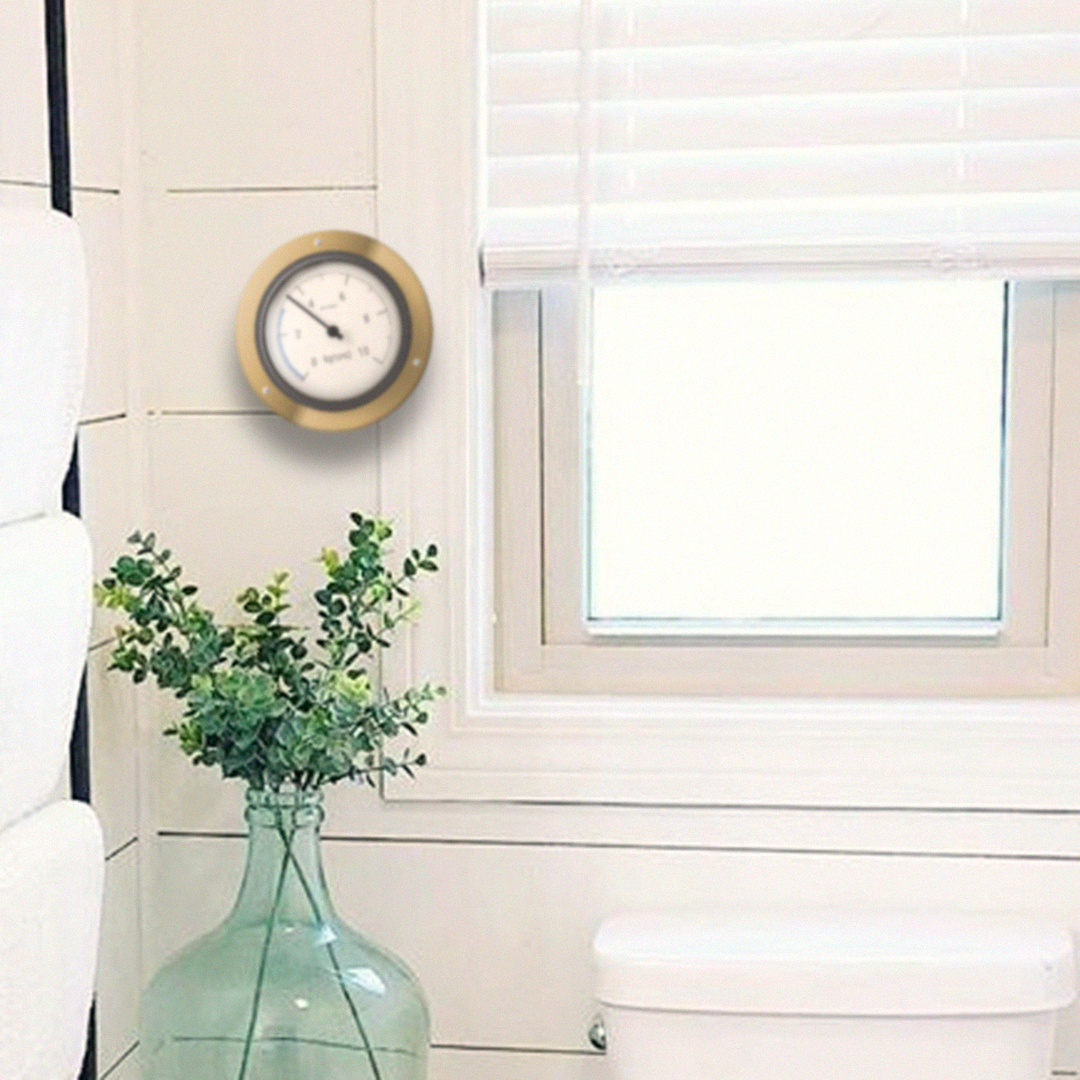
3.5 kg/cm²
